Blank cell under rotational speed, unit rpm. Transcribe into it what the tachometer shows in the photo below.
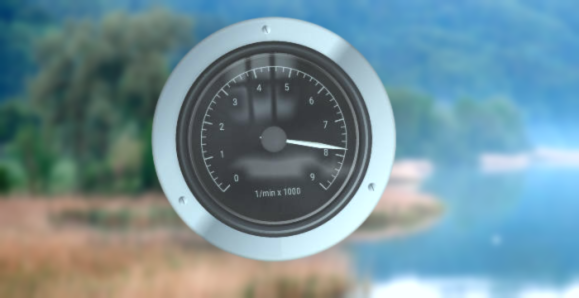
7800 rpm
